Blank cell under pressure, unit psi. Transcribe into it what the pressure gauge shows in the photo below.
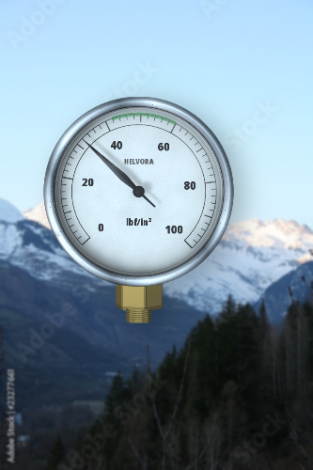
32 psi
